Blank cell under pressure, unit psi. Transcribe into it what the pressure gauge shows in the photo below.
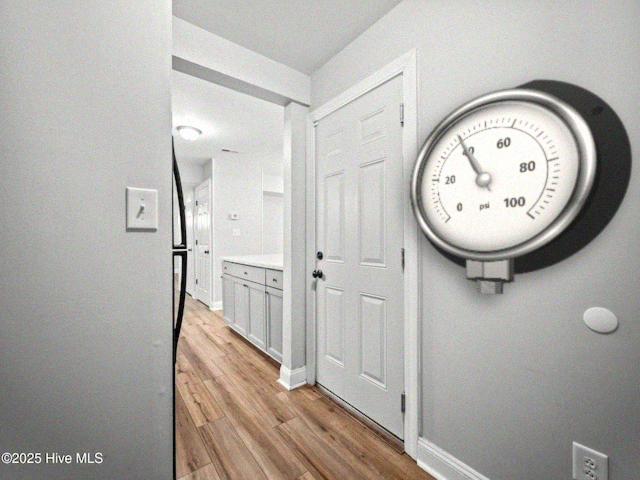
40 psi
